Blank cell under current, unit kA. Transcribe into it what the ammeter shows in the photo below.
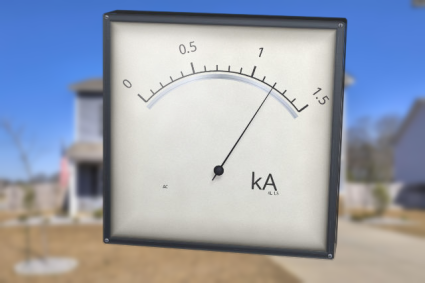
1.2 kA
